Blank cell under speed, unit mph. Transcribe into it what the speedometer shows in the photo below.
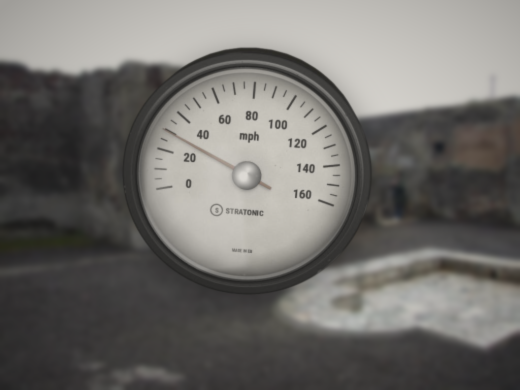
30 mph
